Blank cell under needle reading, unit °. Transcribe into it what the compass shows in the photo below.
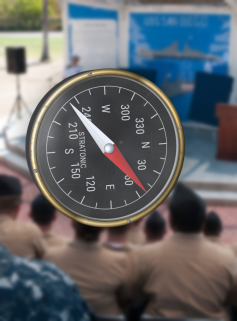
52.5 °
